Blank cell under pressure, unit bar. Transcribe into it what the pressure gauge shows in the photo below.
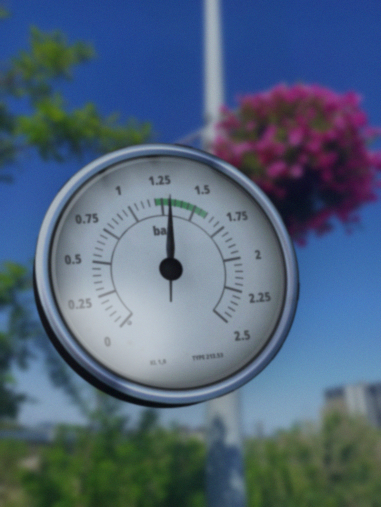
1.3 bar
